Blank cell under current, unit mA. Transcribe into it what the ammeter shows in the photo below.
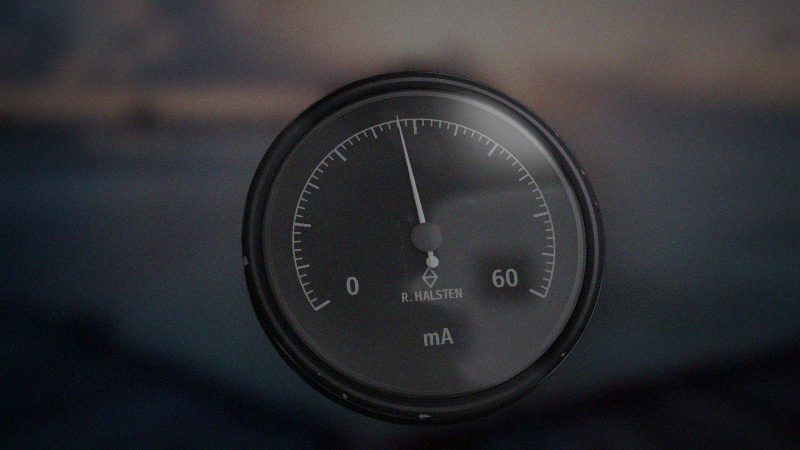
28 mA
